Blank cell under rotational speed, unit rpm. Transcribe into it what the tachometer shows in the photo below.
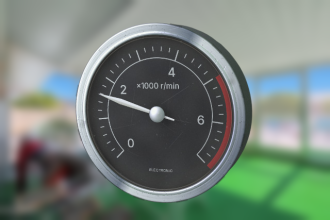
1600 rpm
